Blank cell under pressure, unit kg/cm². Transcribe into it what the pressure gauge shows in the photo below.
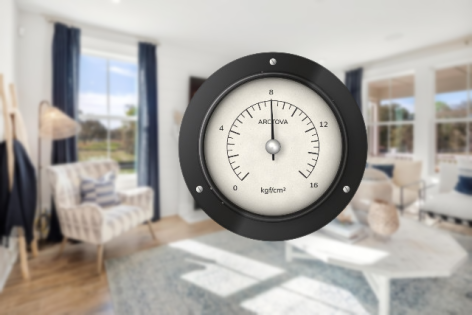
8 kg/cm²
